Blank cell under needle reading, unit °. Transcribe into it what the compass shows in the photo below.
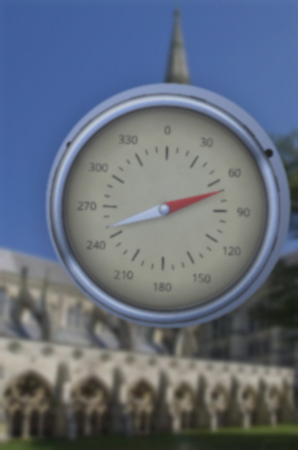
70 °
